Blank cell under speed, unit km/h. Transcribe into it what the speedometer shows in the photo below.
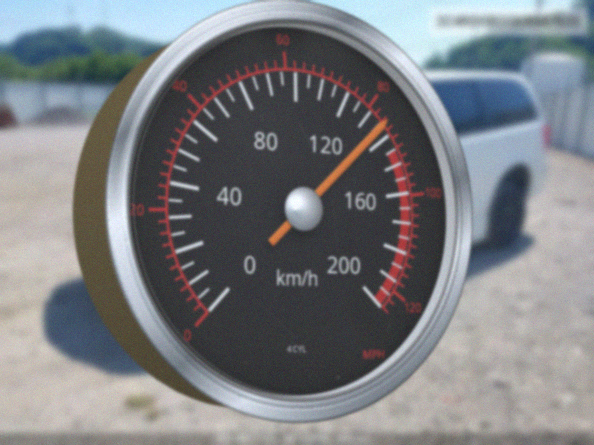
135 km/h
